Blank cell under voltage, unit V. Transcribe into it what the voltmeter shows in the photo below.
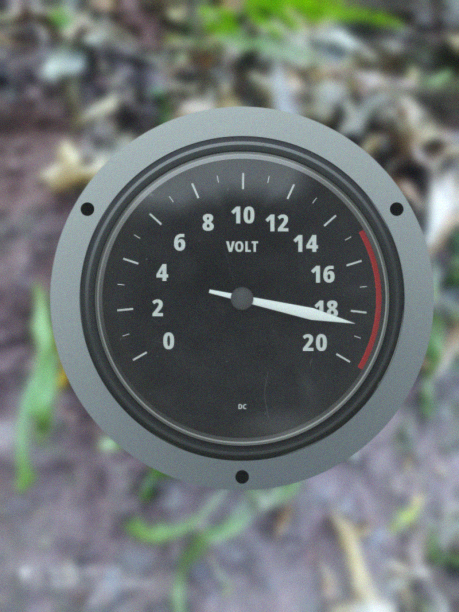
18.5 V
